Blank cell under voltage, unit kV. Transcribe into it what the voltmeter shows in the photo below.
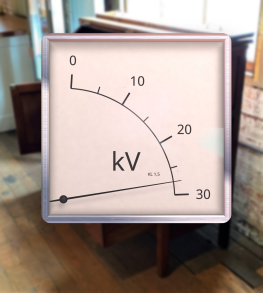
27.5 kV
